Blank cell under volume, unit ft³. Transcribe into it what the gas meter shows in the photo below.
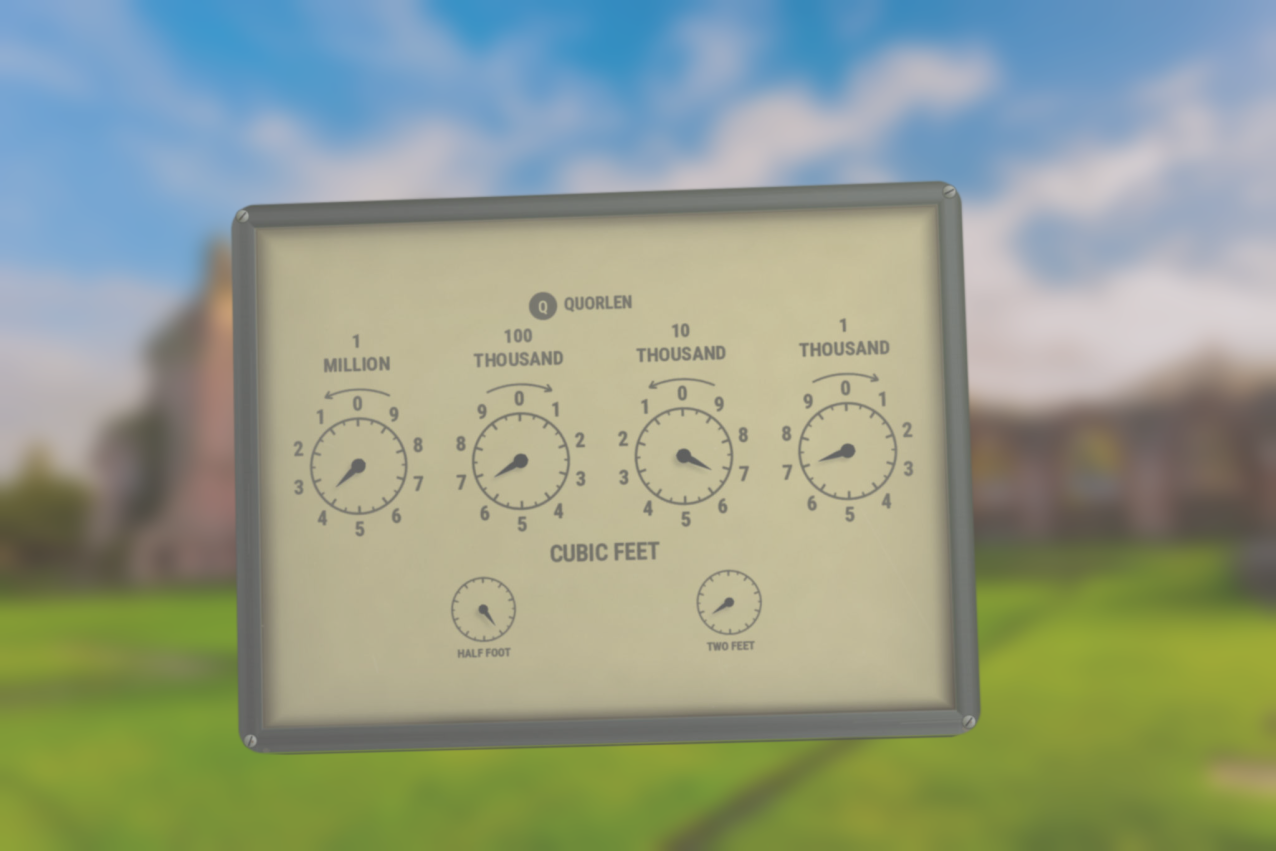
366700 ft³
